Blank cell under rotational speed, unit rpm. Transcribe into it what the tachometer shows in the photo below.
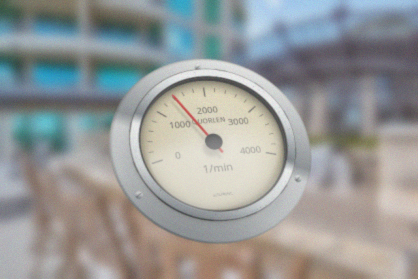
1400 rpm
